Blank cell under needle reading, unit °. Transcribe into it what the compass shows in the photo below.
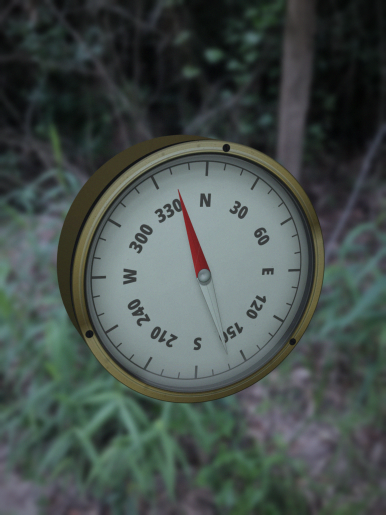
340 °
